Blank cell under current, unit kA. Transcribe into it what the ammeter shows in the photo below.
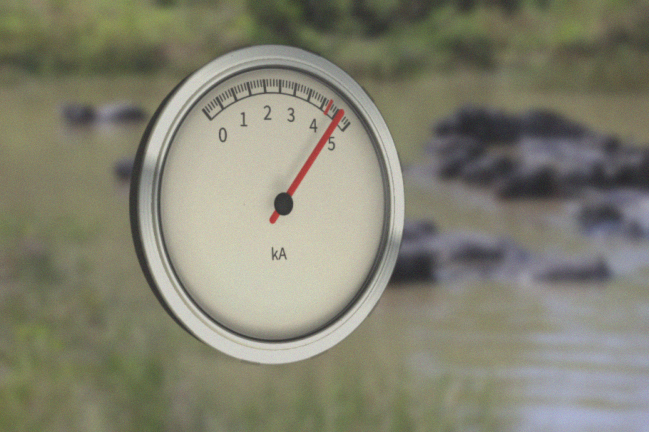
4.5 kA
